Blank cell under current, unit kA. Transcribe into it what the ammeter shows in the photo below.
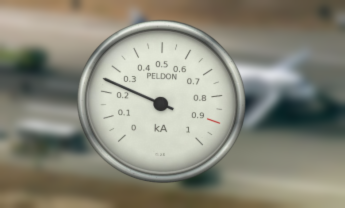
0.25 kA
